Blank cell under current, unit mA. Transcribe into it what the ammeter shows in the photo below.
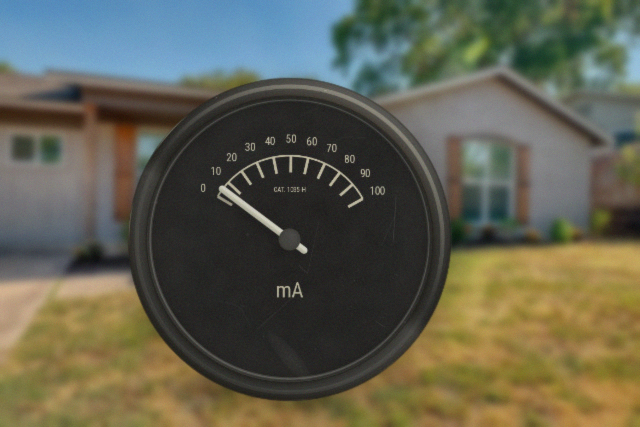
5 mA
